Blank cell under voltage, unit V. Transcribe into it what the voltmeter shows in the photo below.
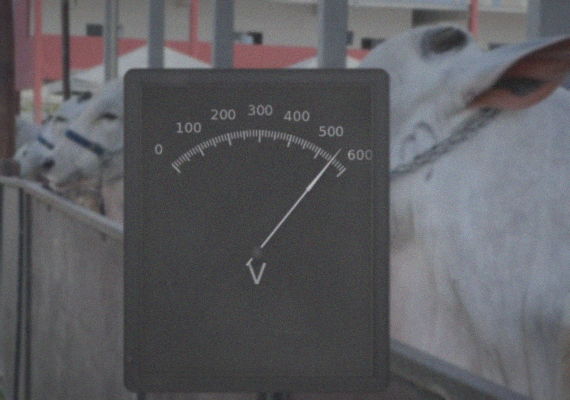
550 V
